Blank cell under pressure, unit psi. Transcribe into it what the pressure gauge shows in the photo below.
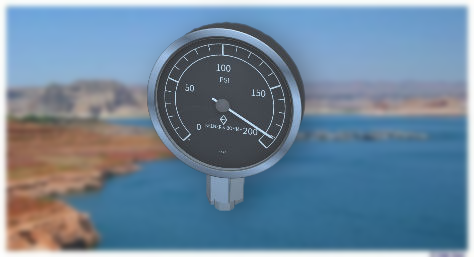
190 psi
